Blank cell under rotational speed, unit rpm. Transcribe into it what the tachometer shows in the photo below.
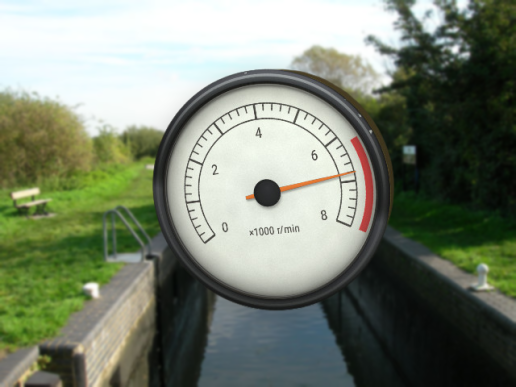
6800 rpm
